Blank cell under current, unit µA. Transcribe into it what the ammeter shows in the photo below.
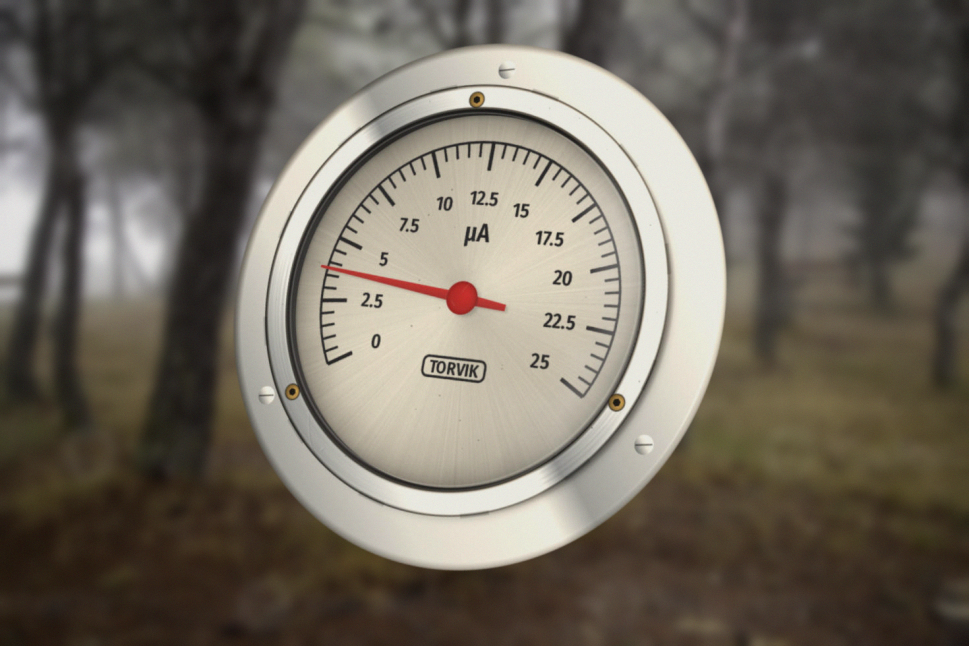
3.75 µA
